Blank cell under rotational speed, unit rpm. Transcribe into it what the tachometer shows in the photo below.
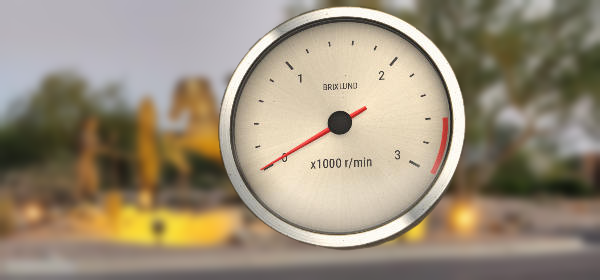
0 rpm
